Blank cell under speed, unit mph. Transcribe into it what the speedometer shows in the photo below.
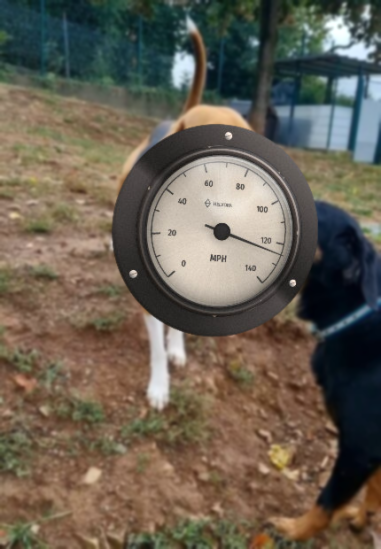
125 mph
